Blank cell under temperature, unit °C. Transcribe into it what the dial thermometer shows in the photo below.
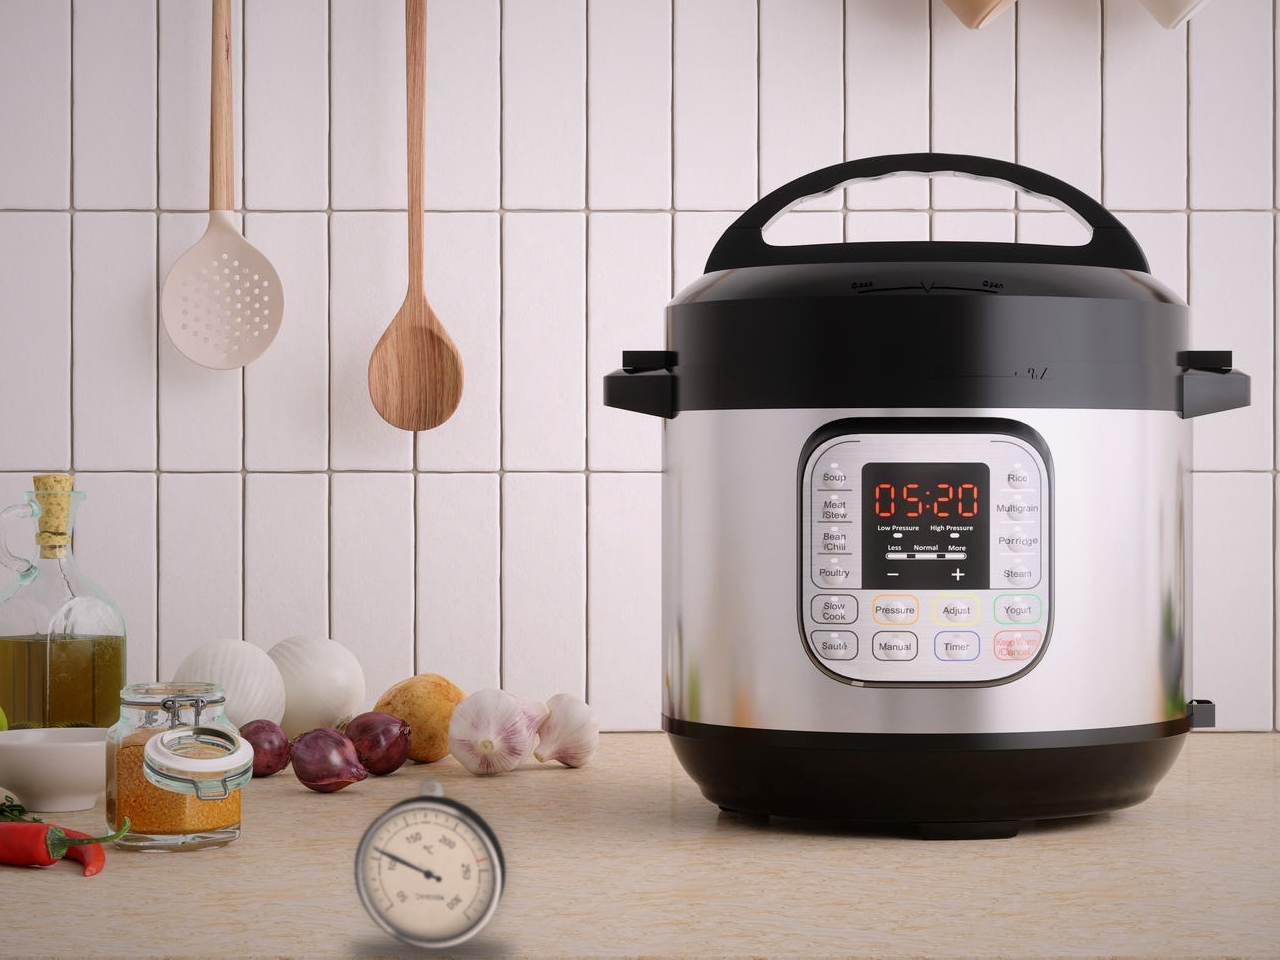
110 °C
